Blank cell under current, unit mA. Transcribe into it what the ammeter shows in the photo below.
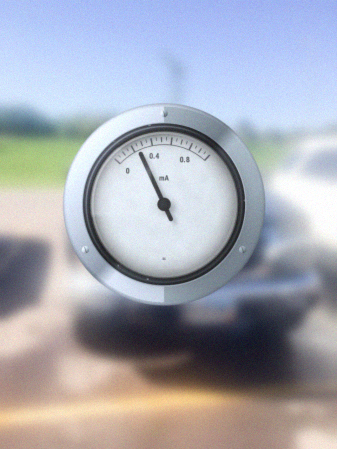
0.25 mA
